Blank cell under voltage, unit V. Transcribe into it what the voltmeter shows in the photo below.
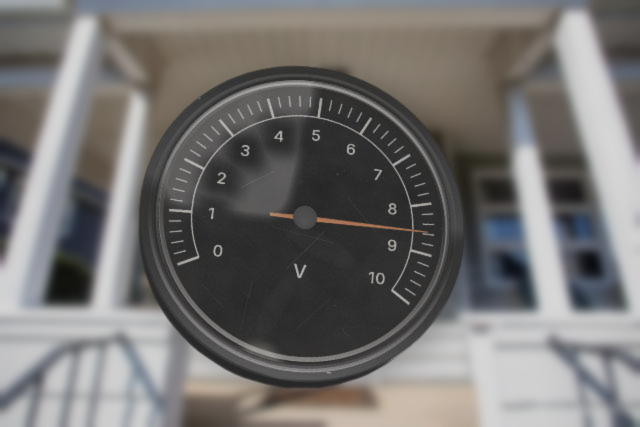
8.6 V
